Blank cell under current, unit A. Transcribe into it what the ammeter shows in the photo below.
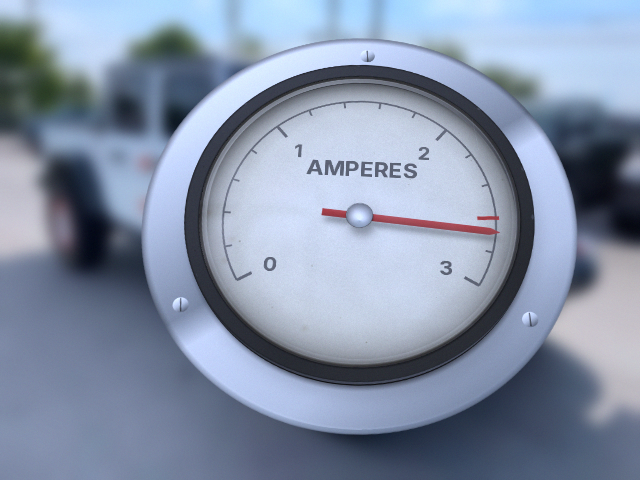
2.7 A
